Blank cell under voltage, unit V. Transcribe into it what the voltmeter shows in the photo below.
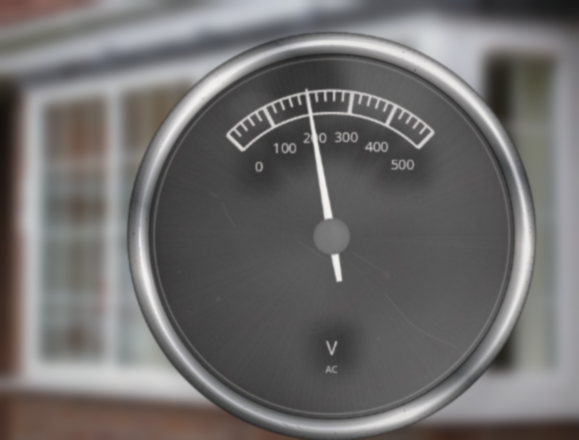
200 V
